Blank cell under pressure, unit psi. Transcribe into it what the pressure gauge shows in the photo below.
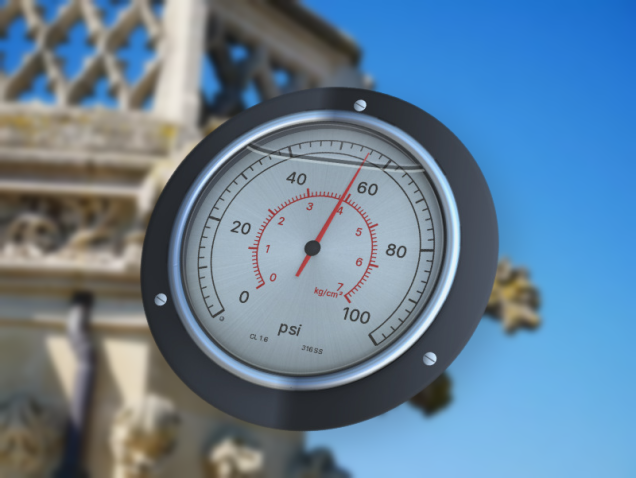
56 psi
